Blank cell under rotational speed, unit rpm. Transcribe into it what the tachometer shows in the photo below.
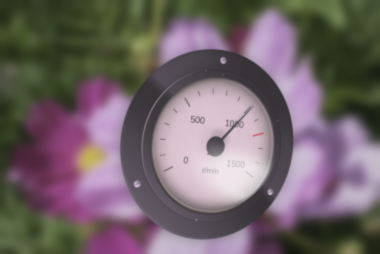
1000 rpm
